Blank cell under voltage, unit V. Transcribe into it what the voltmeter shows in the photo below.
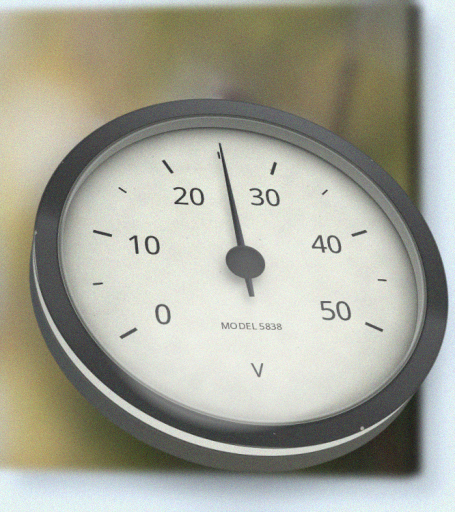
25 V
